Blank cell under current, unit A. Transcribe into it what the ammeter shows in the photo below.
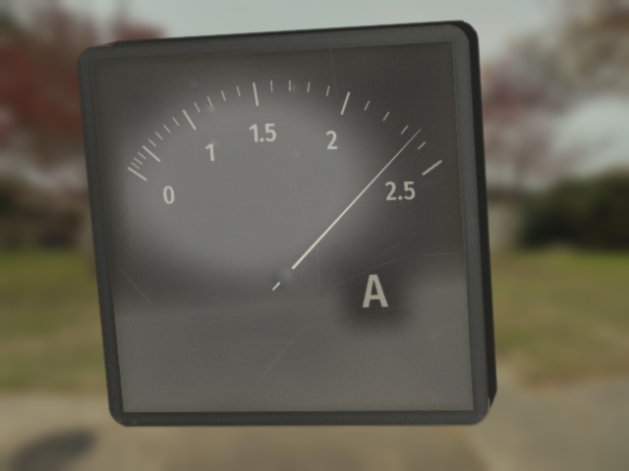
2.35 A
